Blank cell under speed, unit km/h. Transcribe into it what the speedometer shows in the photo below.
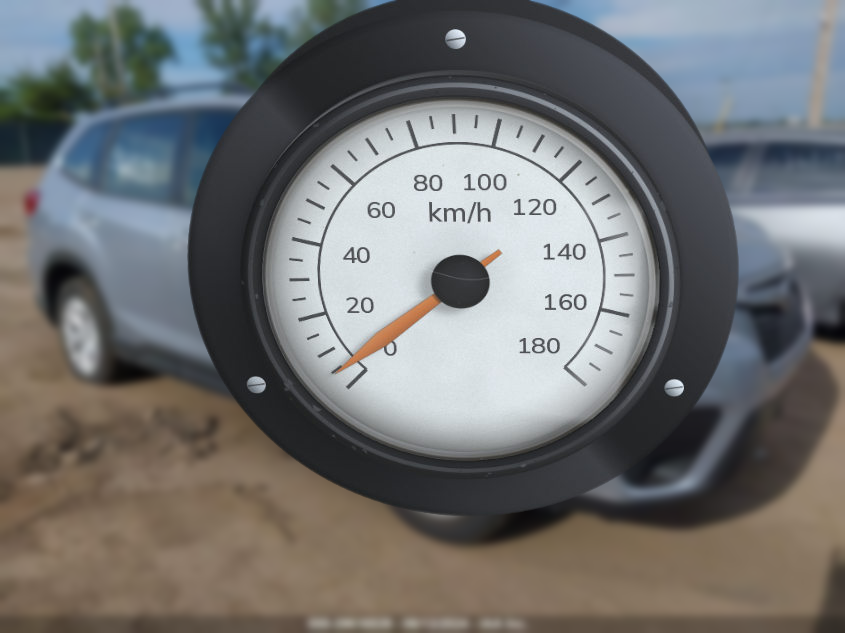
5 km/h
